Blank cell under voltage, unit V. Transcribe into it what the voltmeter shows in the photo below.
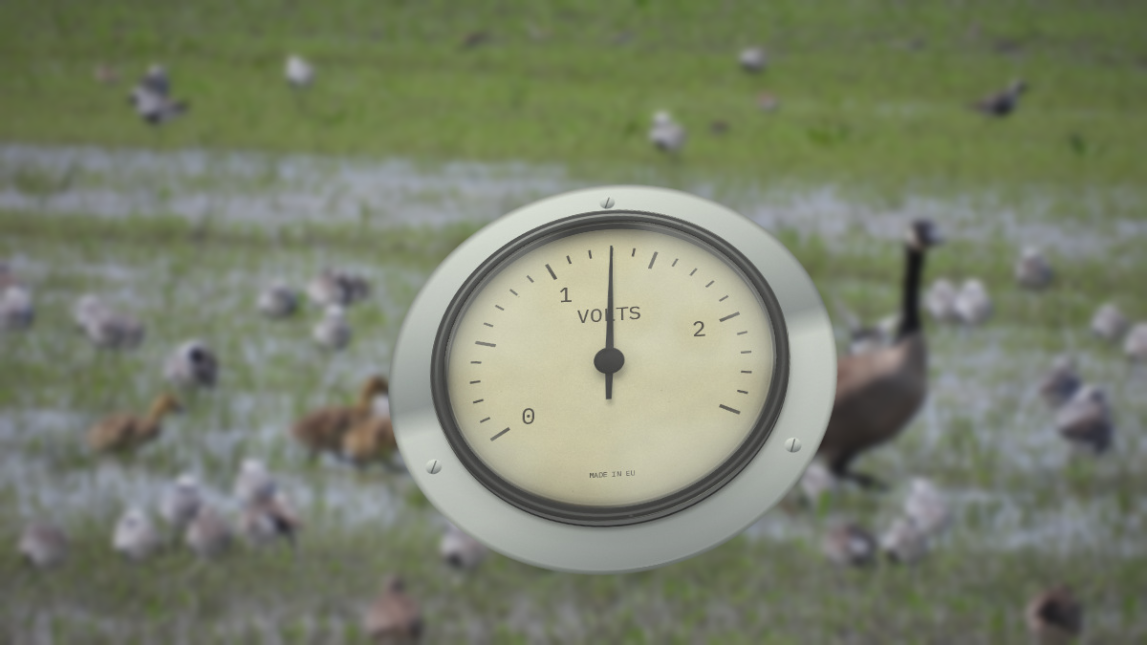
1.3 V
